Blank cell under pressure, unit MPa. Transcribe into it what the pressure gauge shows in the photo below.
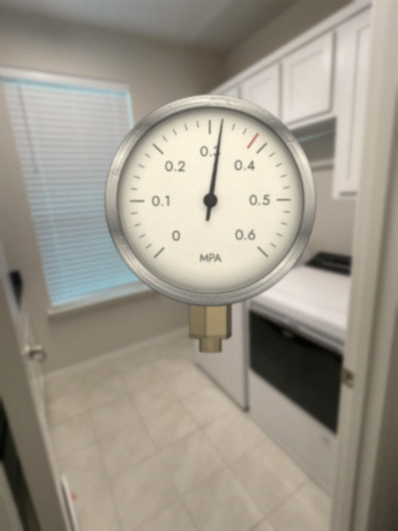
0.32 MPa
